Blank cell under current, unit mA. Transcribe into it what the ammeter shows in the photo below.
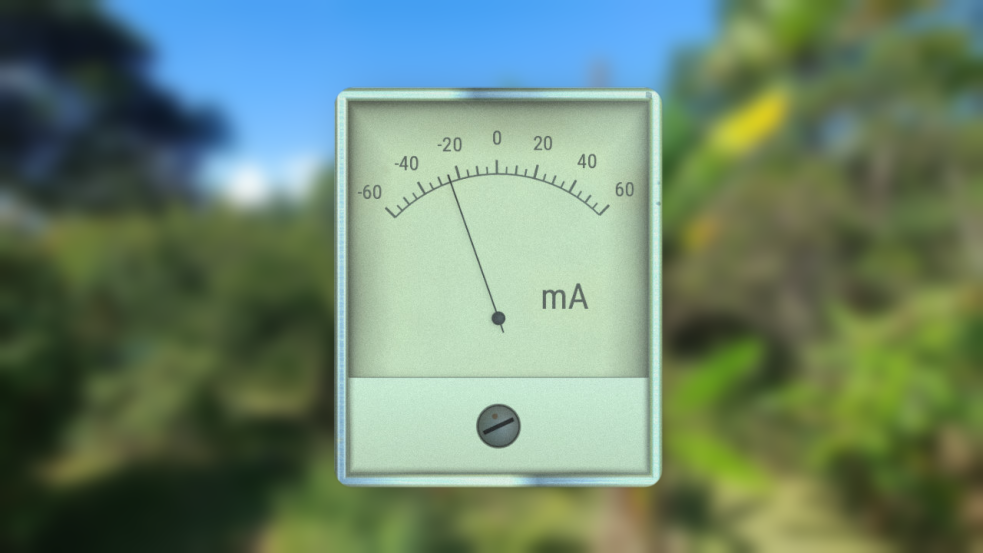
-25 mA
